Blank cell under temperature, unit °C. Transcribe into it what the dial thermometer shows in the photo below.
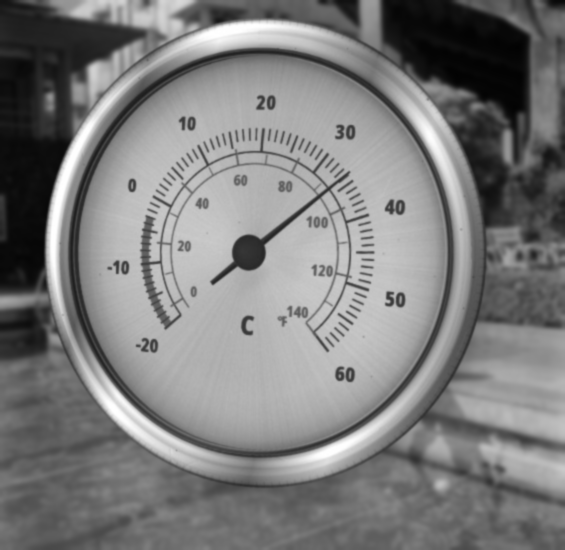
34 °C
